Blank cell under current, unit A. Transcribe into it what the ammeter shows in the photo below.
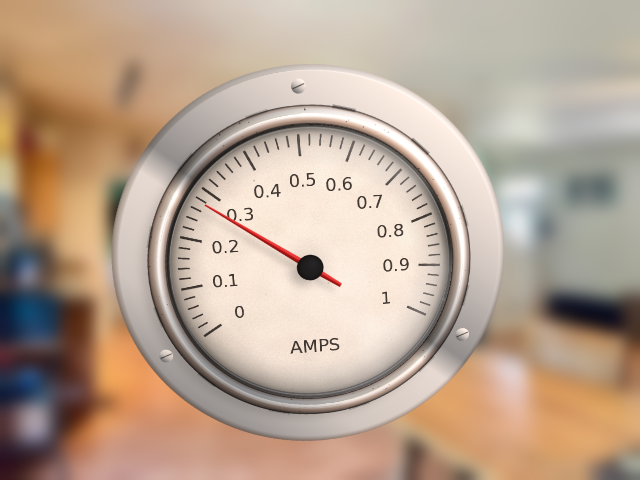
0.28 A
